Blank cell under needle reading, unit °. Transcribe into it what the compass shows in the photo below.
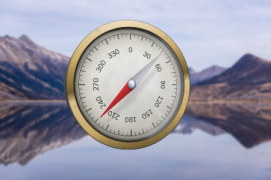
225 °
